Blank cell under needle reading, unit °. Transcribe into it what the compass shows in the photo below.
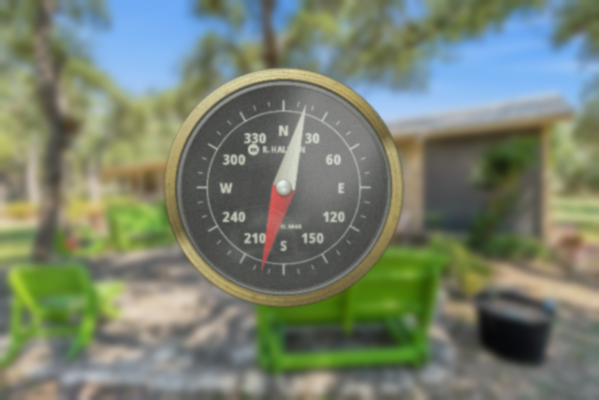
195 °
